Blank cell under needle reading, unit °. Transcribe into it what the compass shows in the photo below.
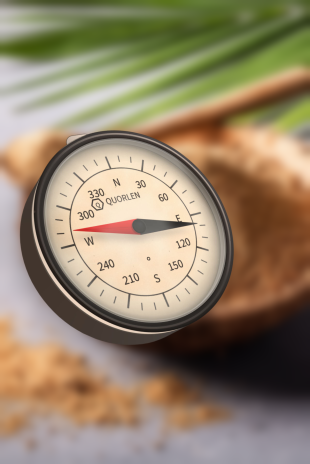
280 °
